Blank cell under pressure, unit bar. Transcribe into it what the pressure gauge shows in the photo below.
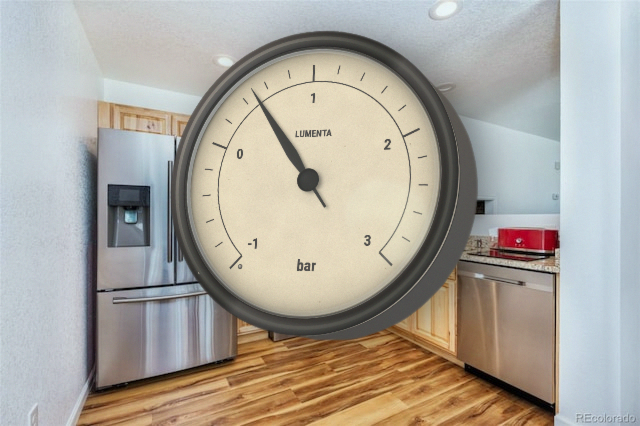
0.5 bar
